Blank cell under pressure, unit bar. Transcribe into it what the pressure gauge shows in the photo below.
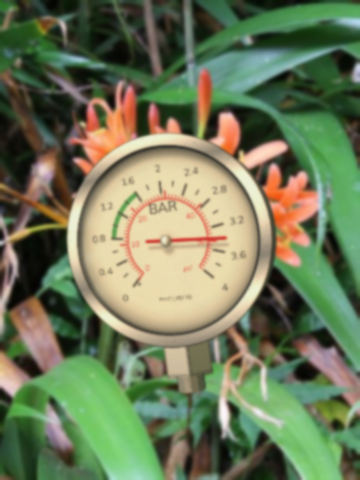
3.4 bar
